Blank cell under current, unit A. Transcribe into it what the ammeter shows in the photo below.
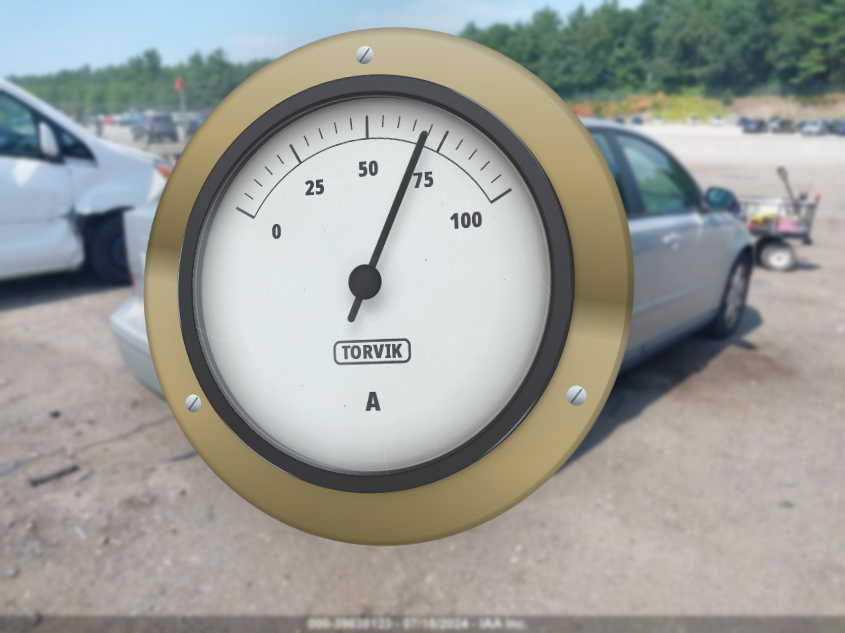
70 A
